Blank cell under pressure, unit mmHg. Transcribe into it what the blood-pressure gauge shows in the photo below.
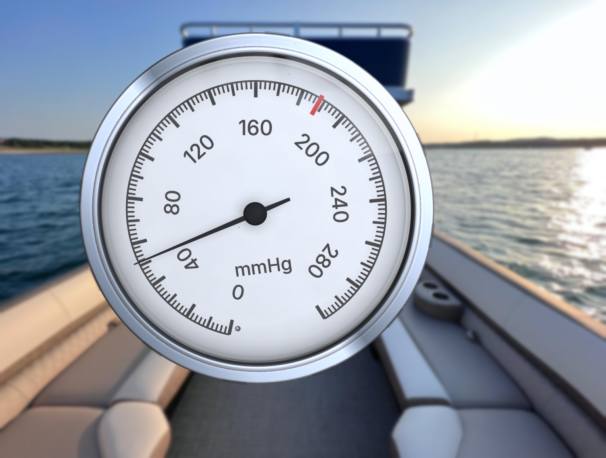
52 mmHg
